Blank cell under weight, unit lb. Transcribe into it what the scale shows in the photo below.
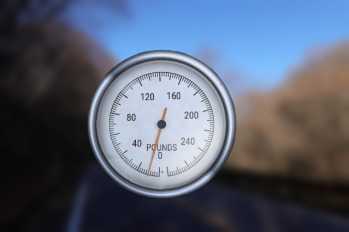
10 lb
